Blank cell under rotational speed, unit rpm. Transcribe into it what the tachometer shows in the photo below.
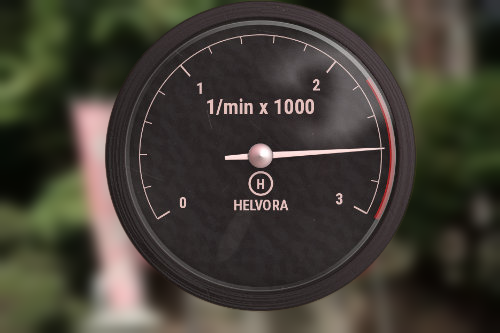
2600 rpm
